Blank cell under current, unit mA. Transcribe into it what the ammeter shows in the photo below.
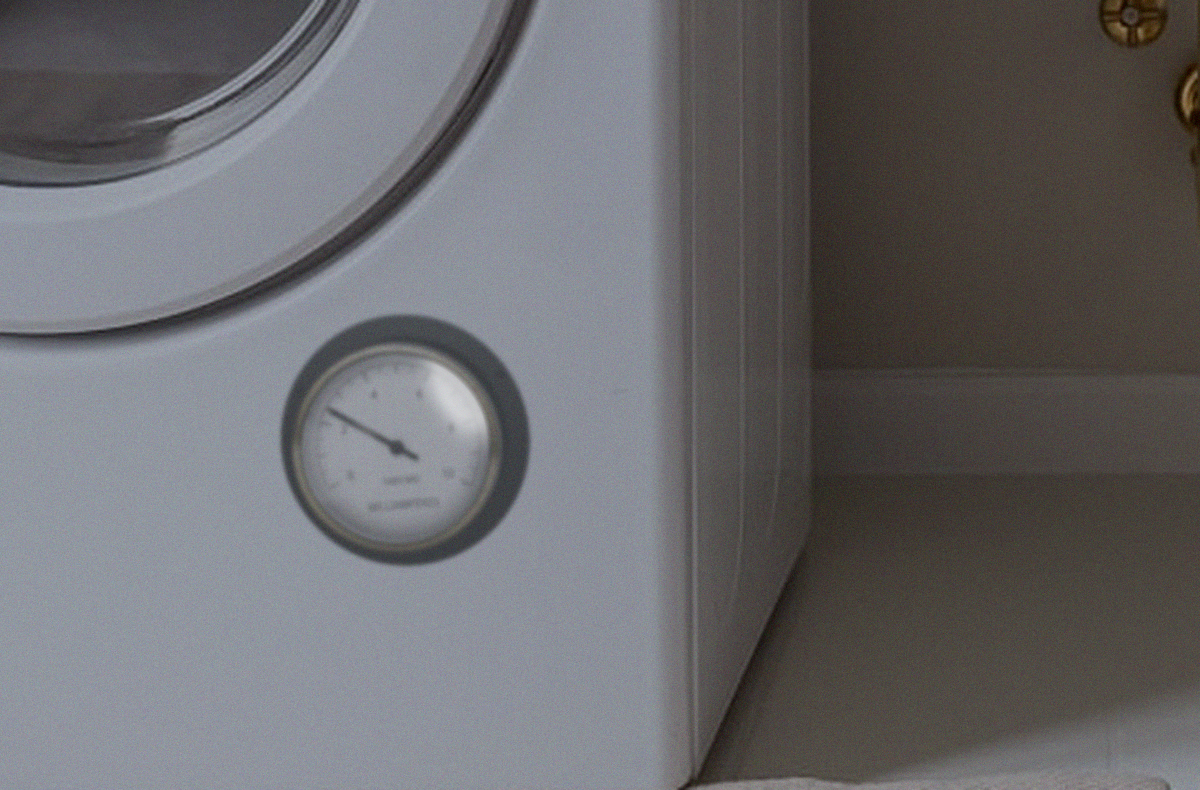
2.5 mA
